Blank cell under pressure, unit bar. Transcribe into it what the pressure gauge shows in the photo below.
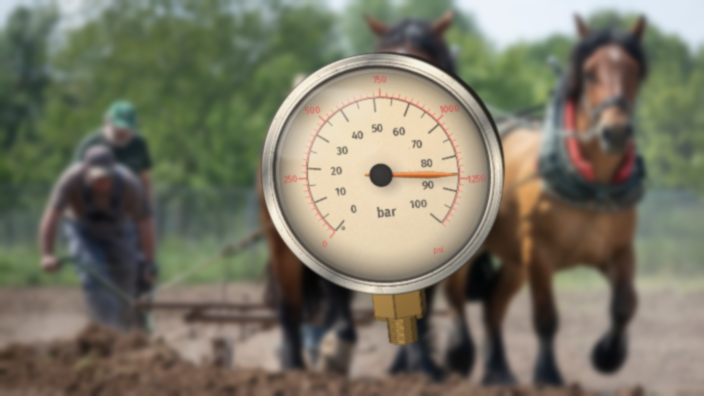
85 bar
